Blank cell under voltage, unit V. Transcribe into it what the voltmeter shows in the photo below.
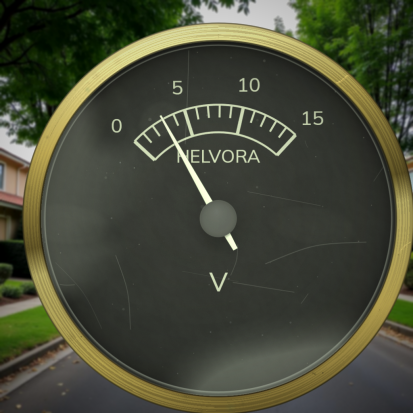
3 V
